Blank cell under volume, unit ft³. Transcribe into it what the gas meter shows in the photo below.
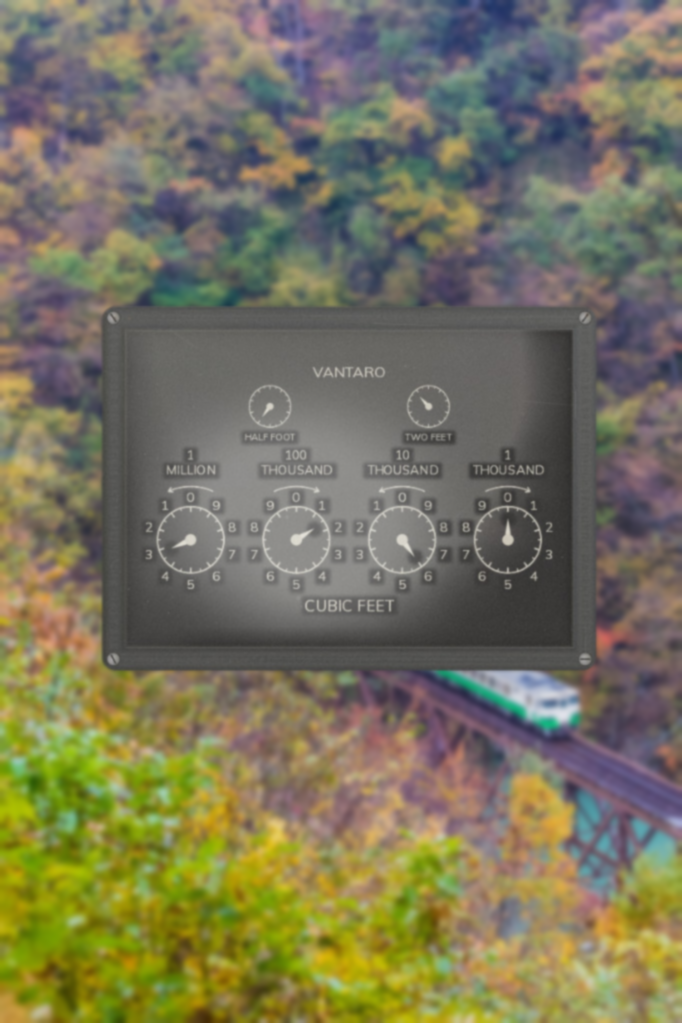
316000 ft³
